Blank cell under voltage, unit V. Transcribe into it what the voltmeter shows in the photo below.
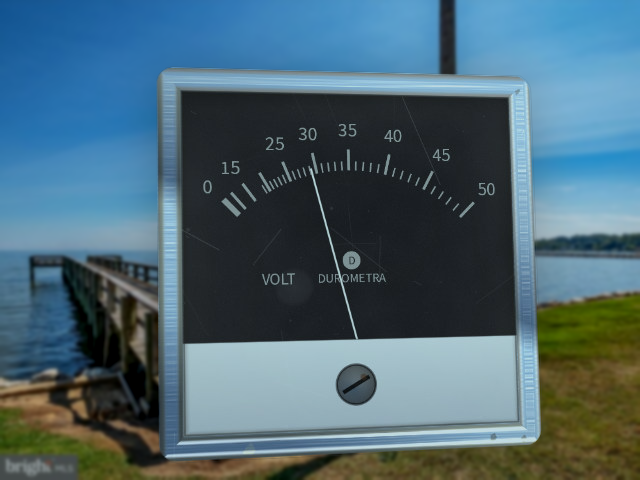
29 V
